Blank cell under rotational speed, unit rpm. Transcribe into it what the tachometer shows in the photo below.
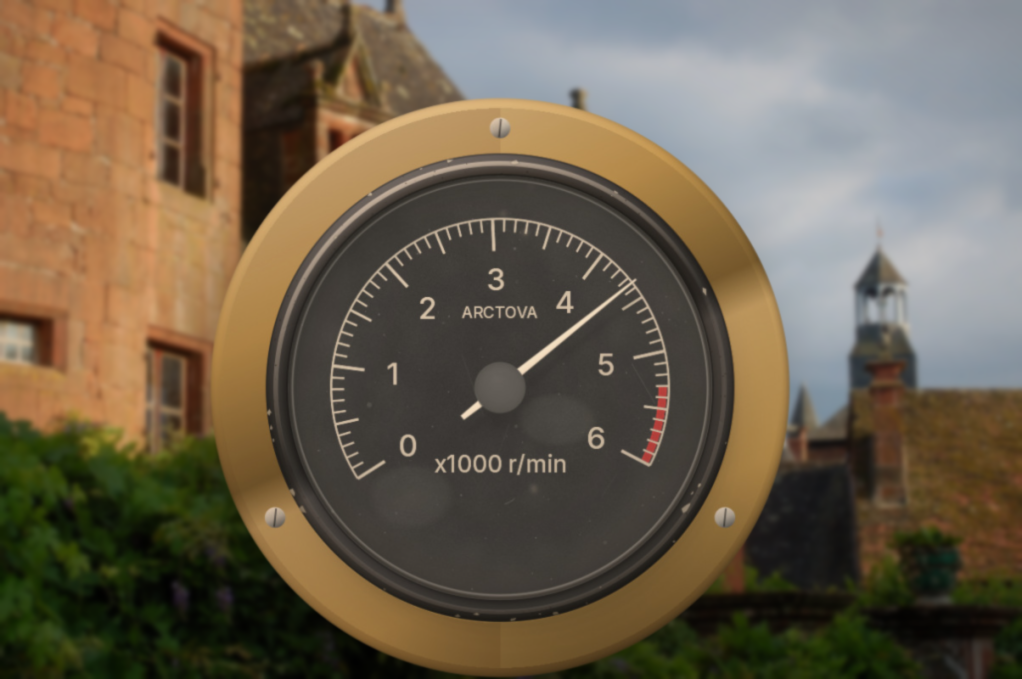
4350 rpm
